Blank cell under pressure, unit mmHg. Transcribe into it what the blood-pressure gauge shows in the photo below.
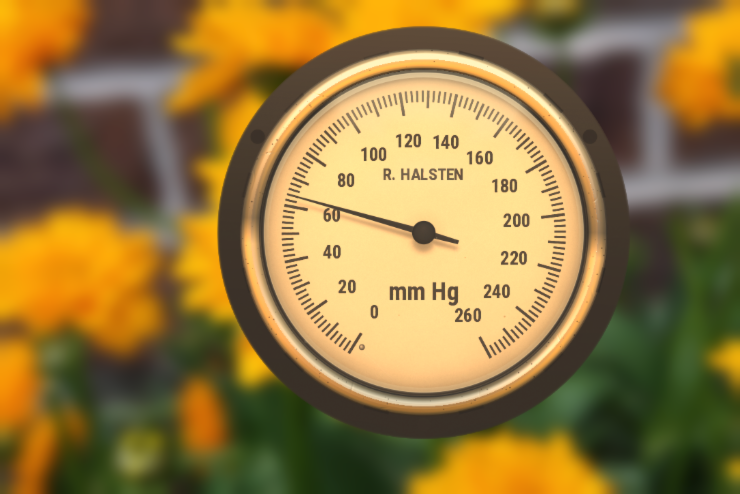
64 mmHg
